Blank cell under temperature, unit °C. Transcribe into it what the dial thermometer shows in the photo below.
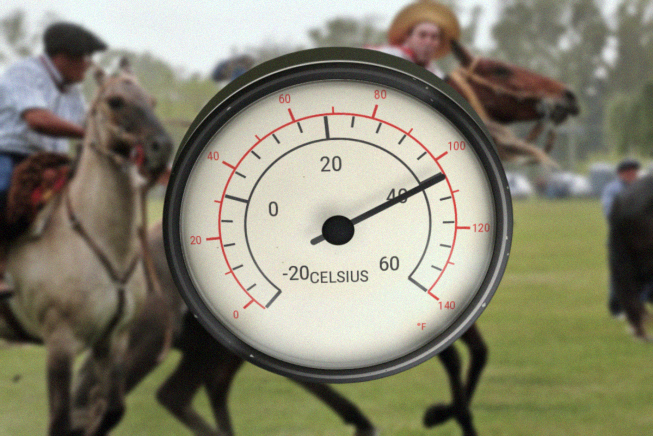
40 °C
